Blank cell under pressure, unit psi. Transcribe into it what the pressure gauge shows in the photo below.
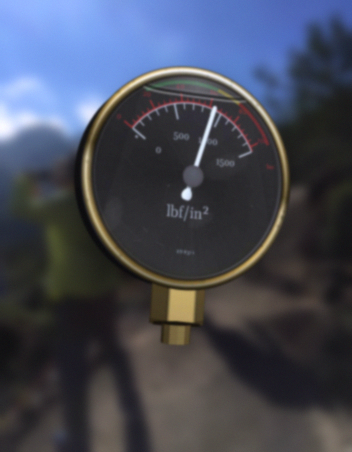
900 psi
